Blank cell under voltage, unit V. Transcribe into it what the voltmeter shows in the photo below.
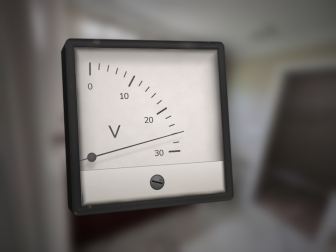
26 V
